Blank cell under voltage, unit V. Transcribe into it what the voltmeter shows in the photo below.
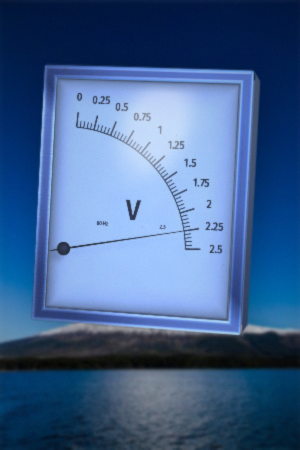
2.25 V
